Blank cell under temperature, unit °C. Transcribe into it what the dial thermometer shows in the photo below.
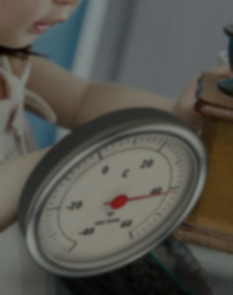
40 °C
